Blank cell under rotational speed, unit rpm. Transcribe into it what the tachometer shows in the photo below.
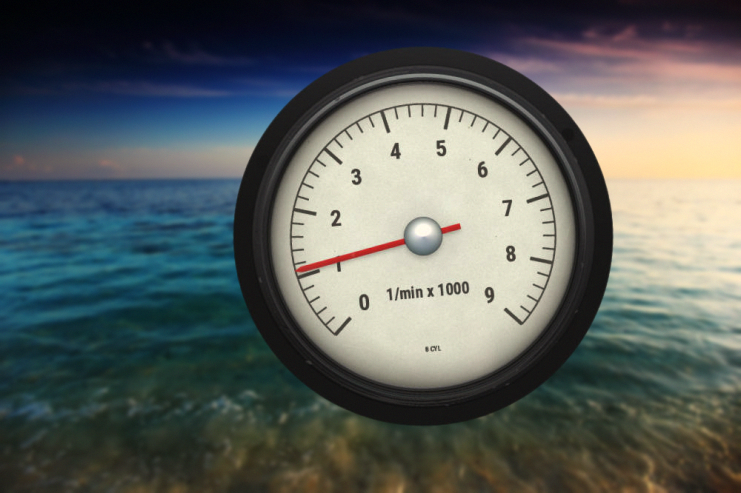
1100 rpm
